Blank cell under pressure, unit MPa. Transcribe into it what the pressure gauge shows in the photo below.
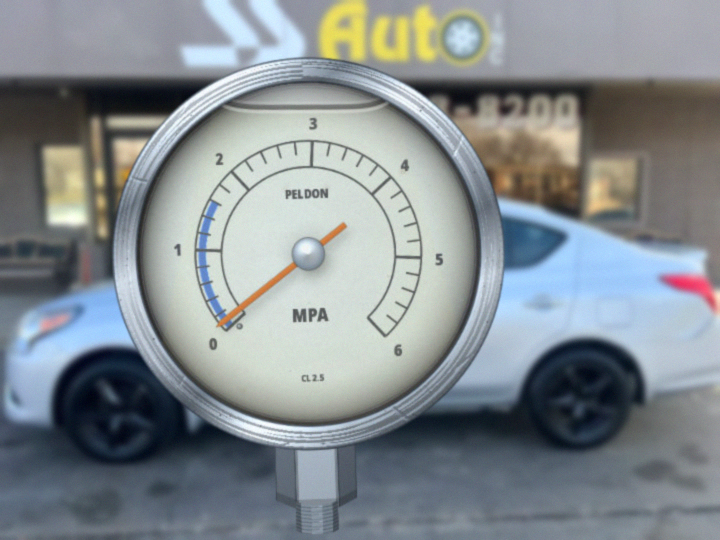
0.1 MPa
